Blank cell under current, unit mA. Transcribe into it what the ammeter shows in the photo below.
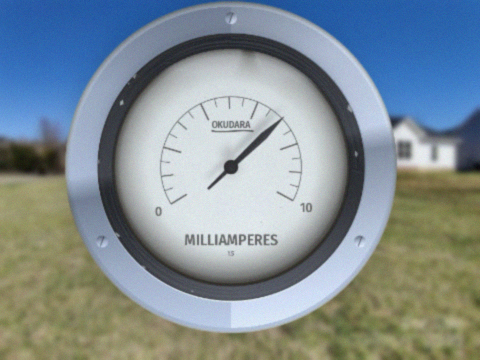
7 mA
